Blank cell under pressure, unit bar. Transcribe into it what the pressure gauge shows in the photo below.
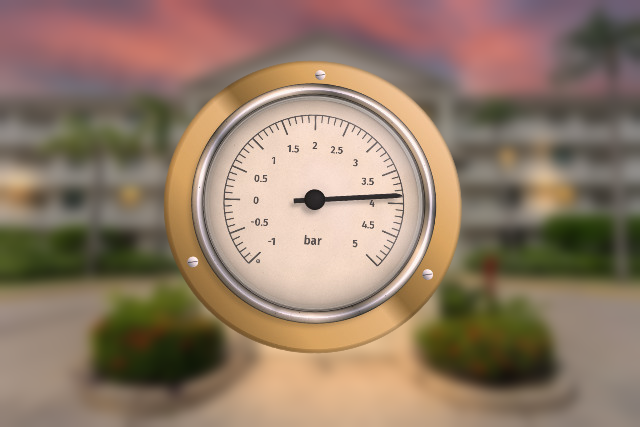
3.9 bar
